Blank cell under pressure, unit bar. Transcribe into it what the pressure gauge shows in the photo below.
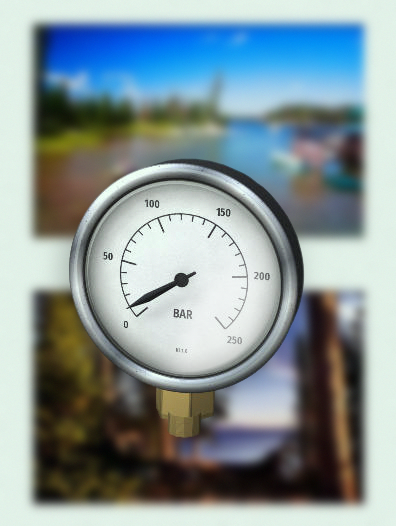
10 bar
